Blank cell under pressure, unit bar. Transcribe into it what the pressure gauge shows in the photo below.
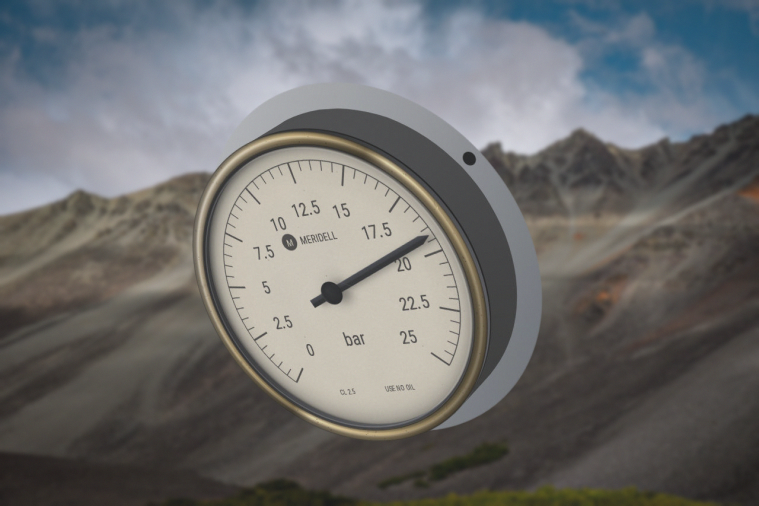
19.25 bar
